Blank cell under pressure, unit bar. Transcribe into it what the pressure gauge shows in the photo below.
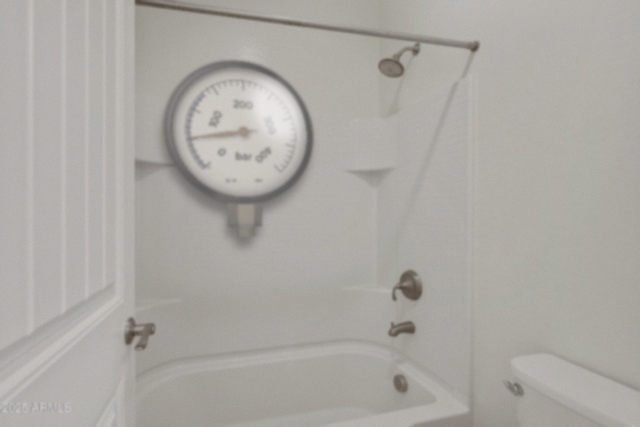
50 bar
